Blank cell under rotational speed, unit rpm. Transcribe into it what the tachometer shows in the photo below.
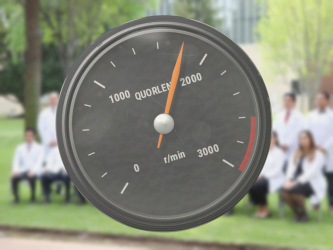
1800 rpm
